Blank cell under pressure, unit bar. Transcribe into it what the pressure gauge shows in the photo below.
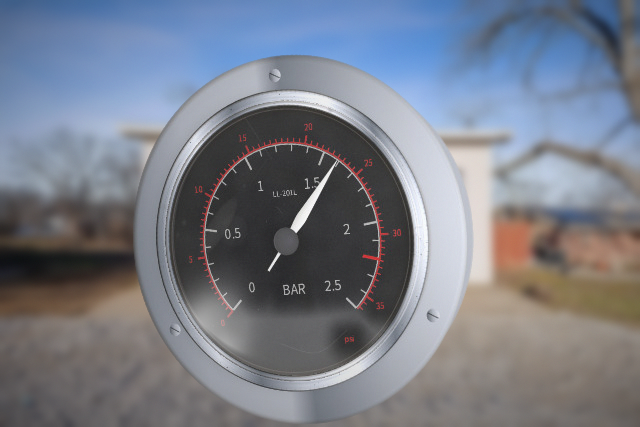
1.6 bar
